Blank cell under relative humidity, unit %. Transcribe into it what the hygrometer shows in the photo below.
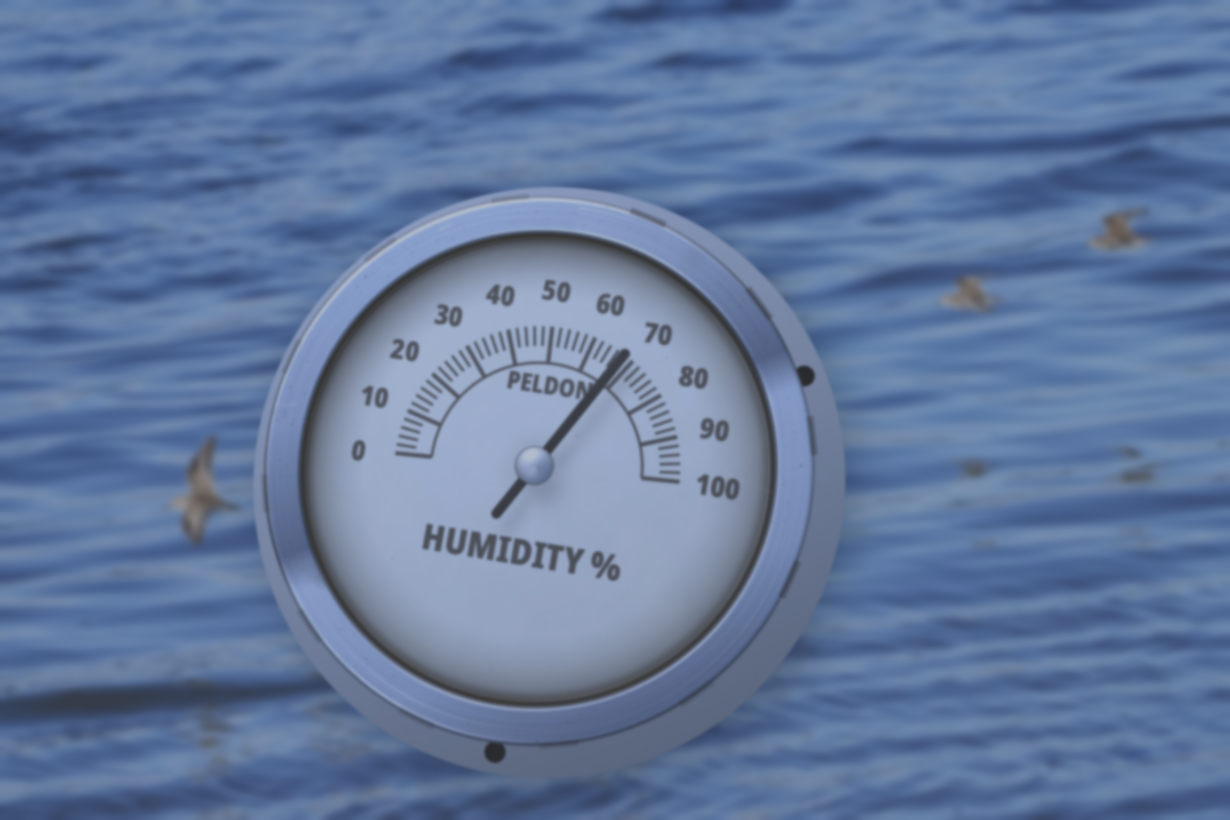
68 %
